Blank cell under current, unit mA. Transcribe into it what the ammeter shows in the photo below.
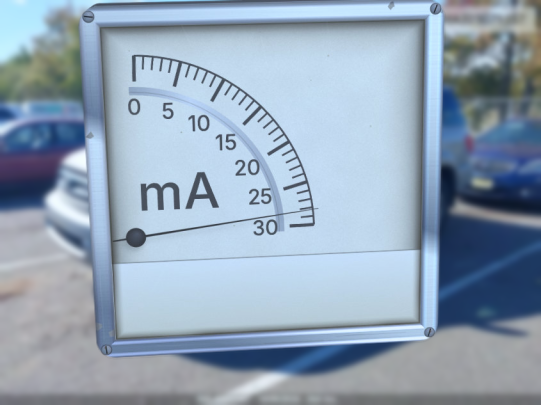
28 mA
